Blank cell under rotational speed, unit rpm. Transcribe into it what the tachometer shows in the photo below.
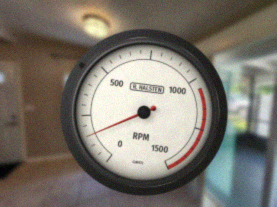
150 rpm
